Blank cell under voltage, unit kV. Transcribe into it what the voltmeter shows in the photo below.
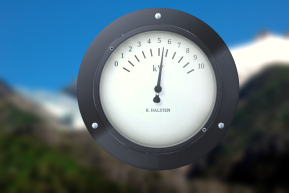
5.5 kV
